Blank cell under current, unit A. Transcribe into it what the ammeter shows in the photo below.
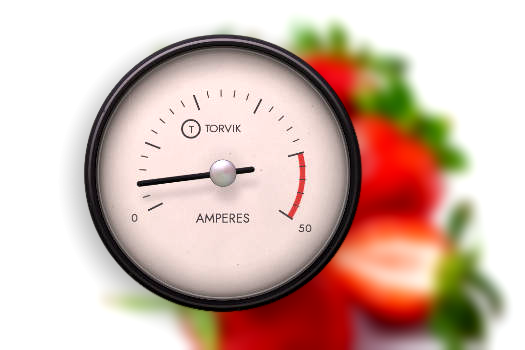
4 A
